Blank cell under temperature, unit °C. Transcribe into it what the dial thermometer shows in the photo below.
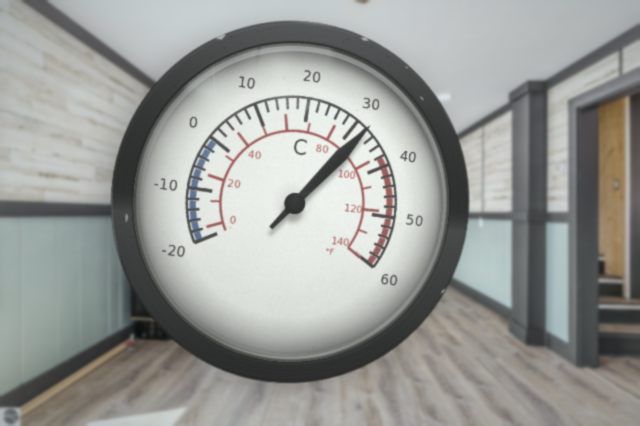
32 °C
